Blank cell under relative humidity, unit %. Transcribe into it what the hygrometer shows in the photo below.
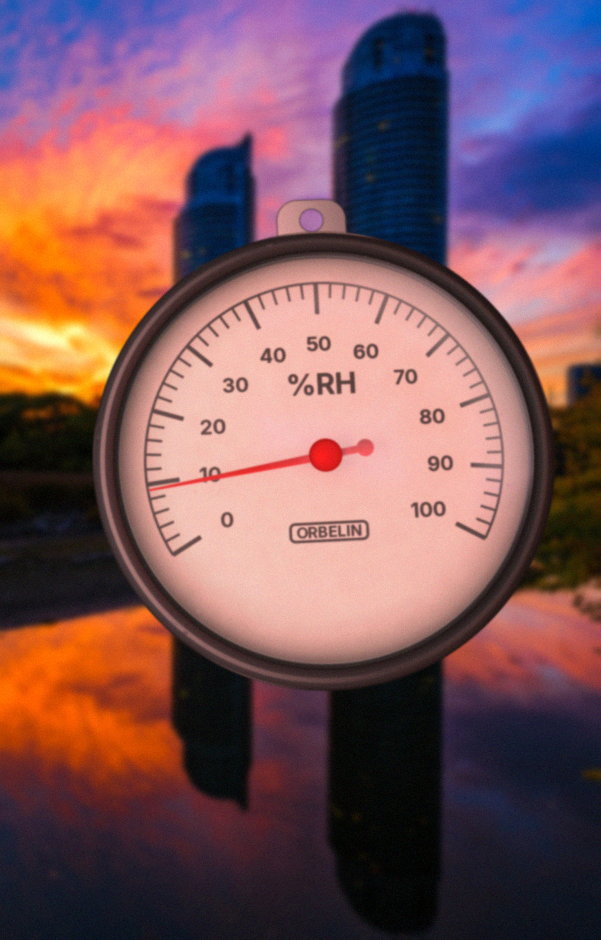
9 %
